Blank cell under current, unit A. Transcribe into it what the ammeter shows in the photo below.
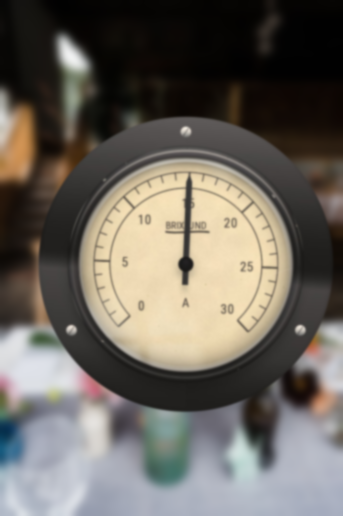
15 A
